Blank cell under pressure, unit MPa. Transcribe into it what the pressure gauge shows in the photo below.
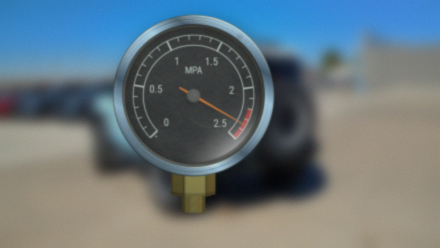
2.35 MPa
